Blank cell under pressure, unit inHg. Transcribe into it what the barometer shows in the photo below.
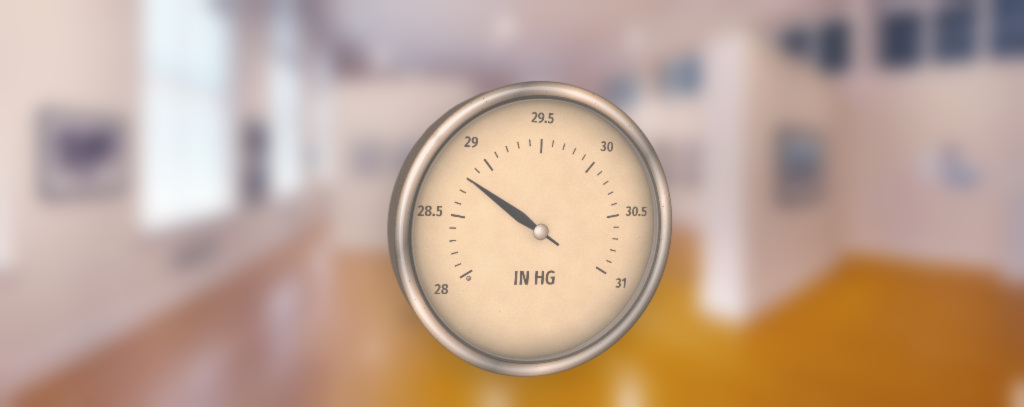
28.8 inHg
